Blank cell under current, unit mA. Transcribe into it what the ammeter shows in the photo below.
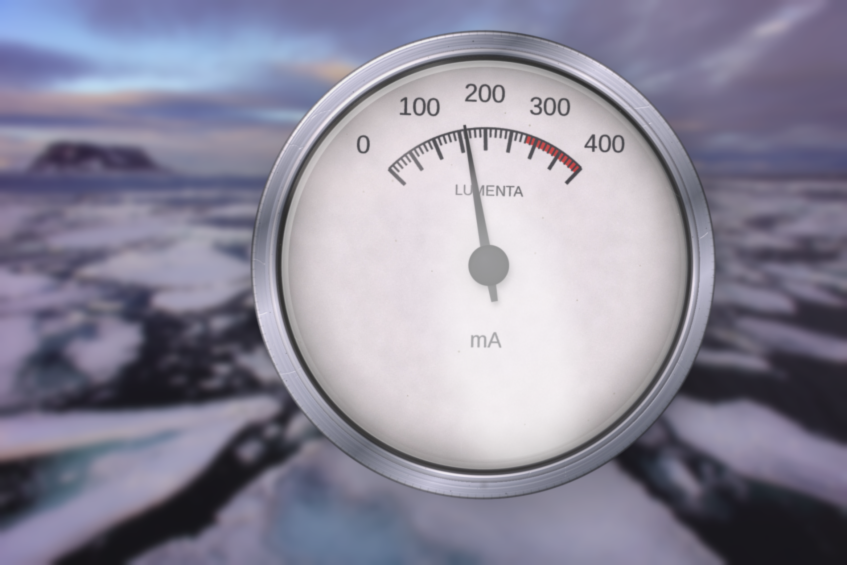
160 mA
